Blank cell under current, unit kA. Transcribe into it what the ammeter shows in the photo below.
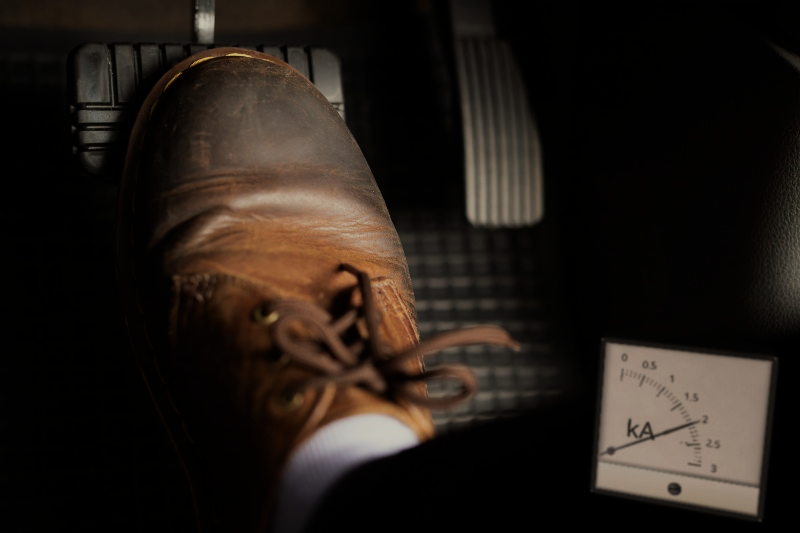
2 kA
